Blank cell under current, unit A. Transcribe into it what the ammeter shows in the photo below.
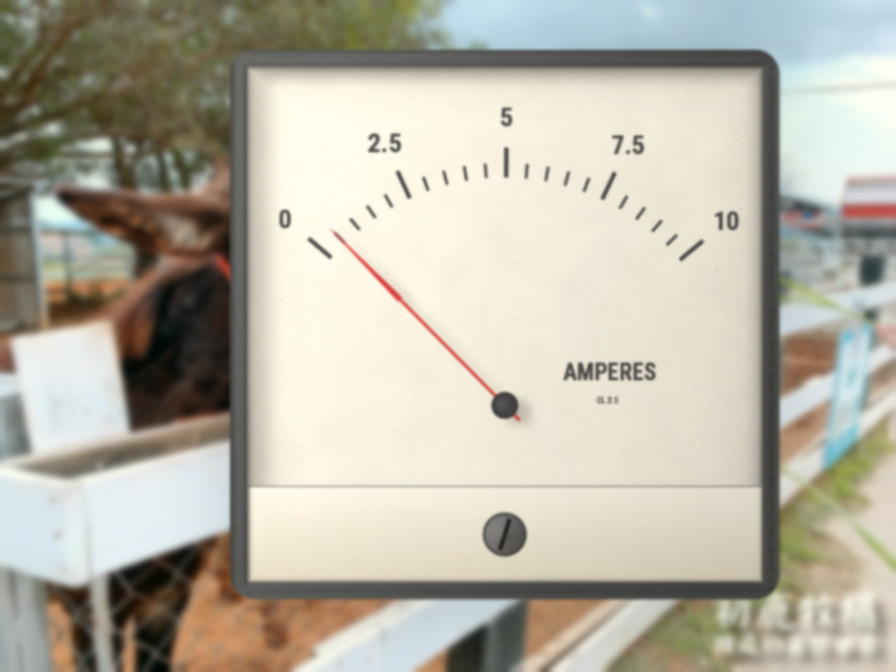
0.5 A
